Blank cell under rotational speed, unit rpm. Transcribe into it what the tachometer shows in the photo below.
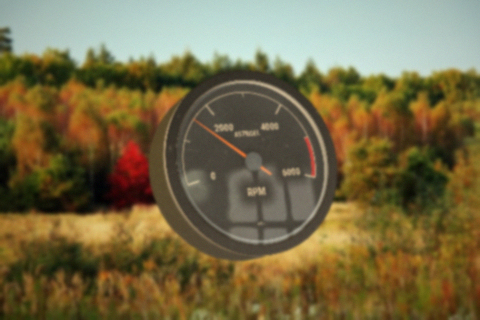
1500 rpm
